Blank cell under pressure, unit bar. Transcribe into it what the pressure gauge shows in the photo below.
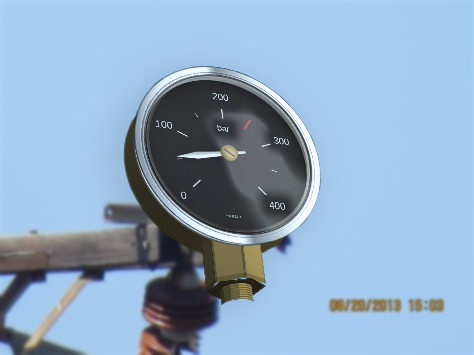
50 bar
